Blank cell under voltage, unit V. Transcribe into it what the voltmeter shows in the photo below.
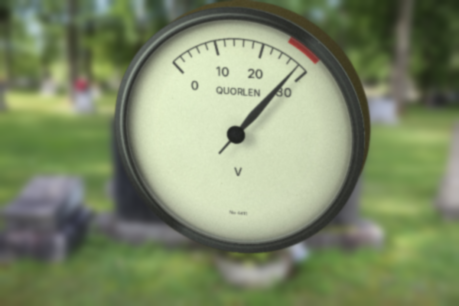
28 V
